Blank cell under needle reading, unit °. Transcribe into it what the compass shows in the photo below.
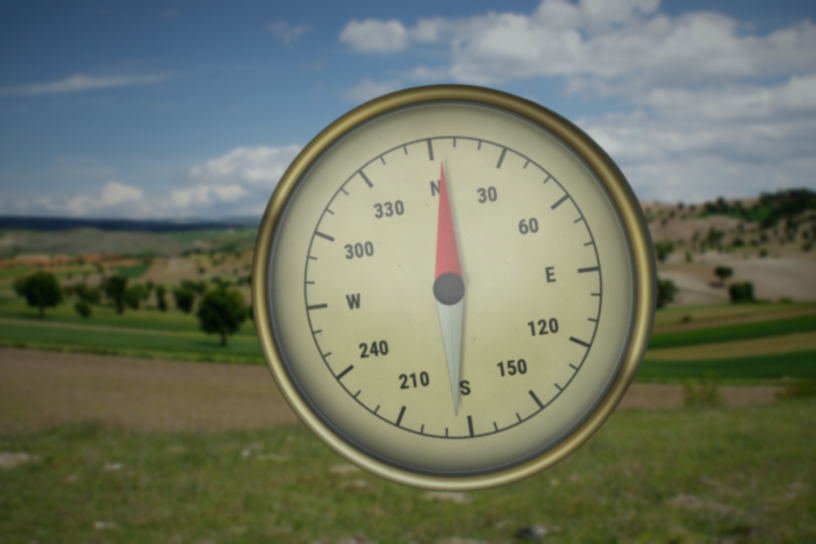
5 °
